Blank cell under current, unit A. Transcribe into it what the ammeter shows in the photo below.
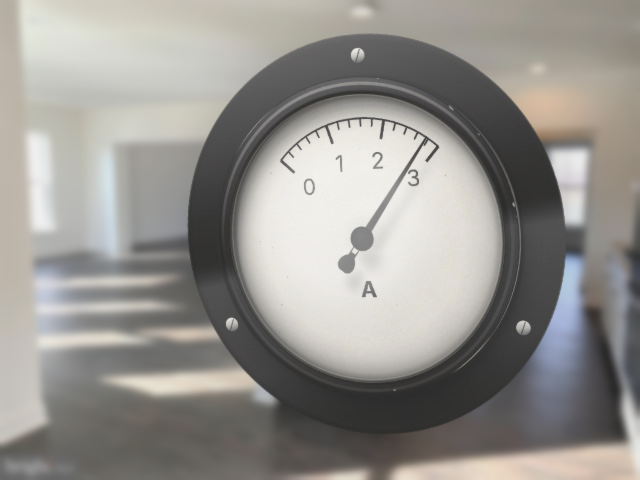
2.8 A
